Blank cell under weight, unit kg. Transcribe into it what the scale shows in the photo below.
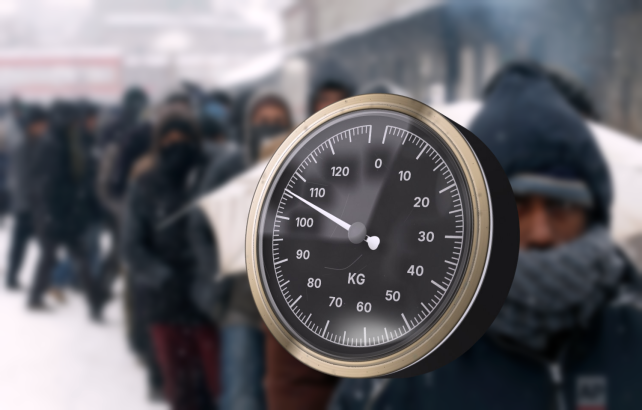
106 kg
